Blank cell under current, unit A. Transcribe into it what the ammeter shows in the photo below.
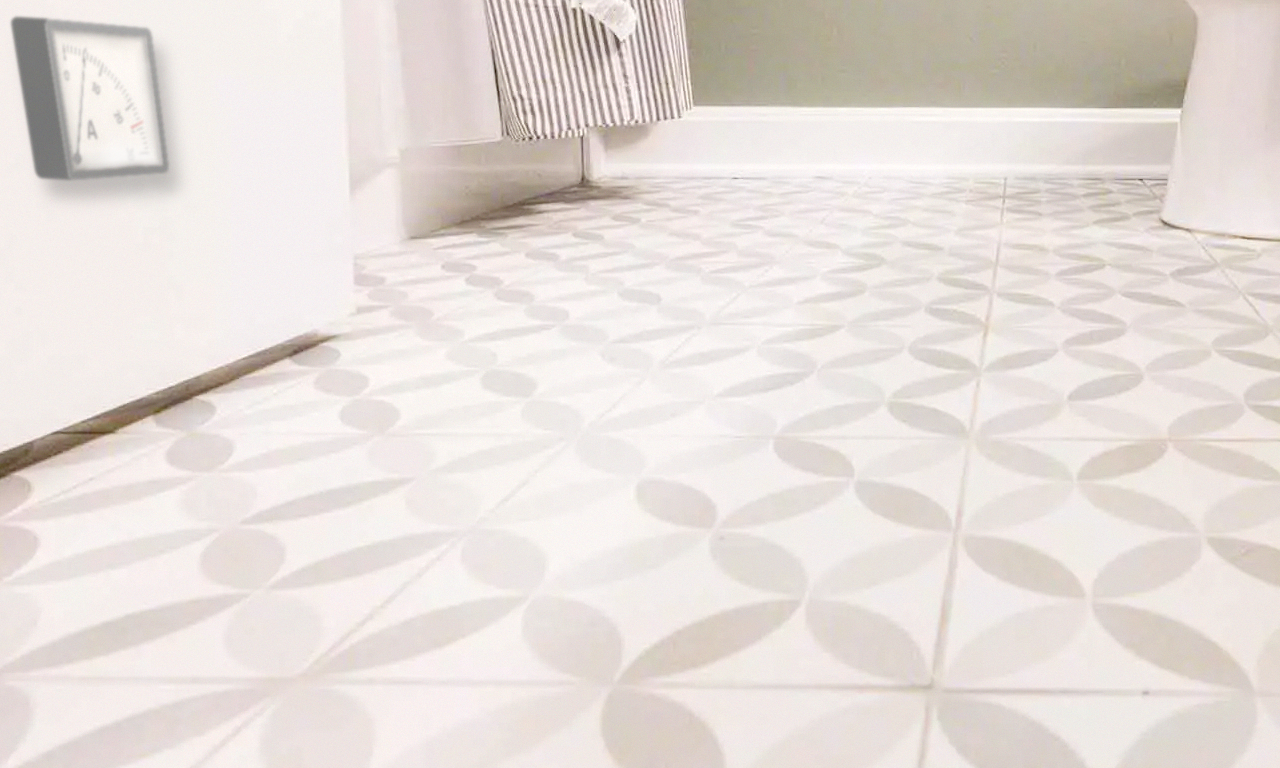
5 A
